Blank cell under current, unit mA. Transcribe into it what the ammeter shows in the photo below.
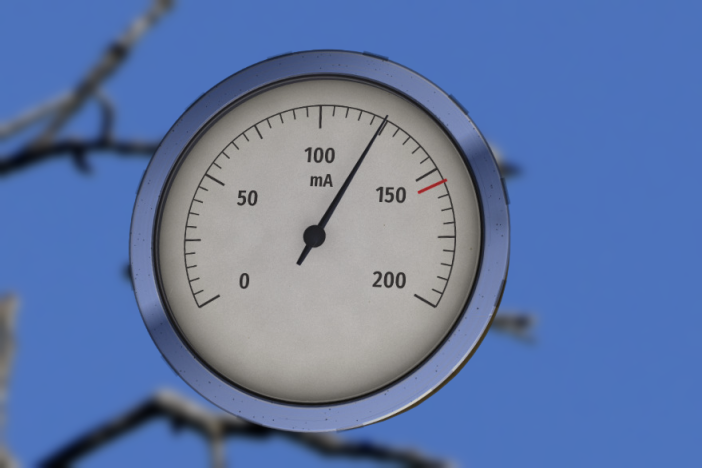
125 mA
